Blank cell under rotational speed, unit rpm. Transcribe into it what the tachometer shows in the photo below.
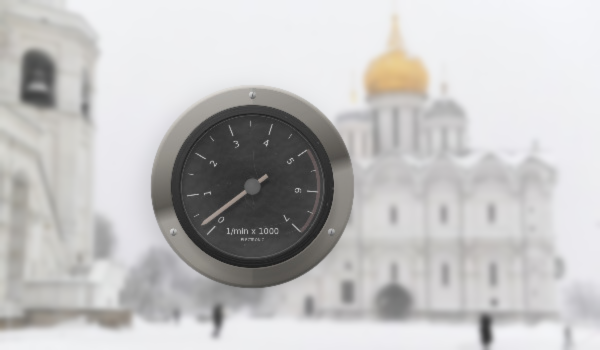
250 rpm
